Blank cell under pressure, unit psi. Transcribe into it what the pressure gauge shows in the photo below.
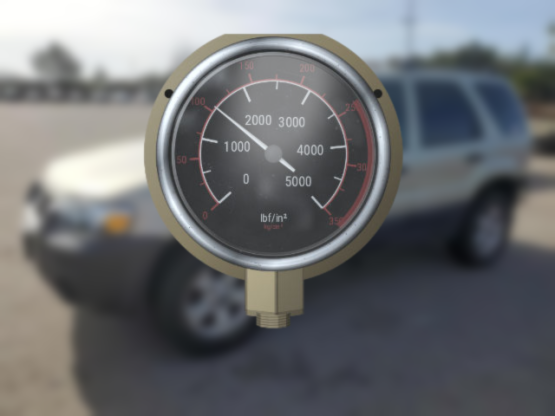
1500 psi
